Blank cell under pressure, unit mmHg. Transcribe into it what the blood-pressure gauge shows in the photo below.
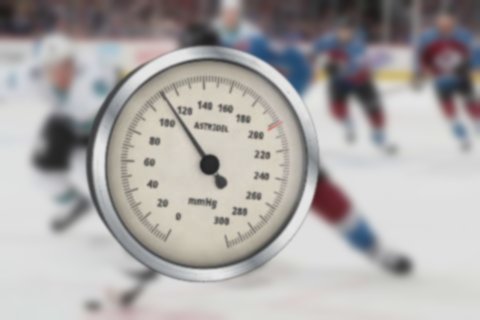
110 mmHg
